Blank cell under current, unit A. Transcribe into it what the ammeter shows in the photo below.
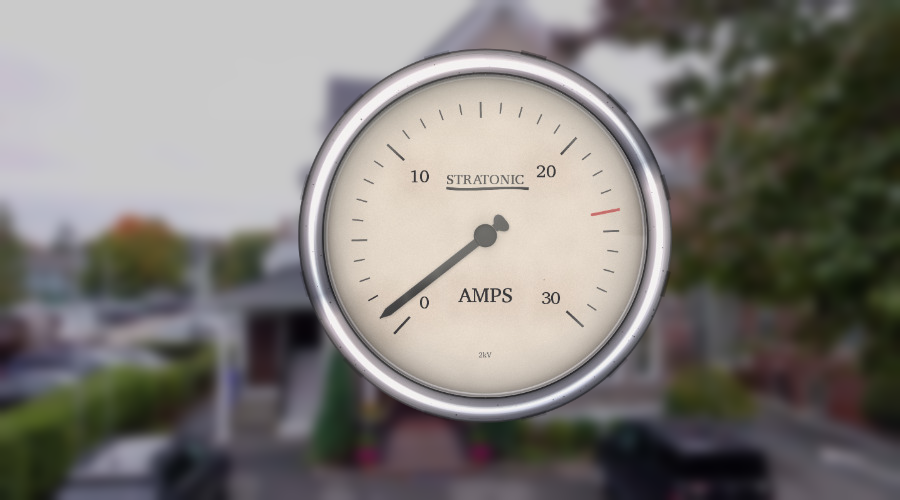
1 A
